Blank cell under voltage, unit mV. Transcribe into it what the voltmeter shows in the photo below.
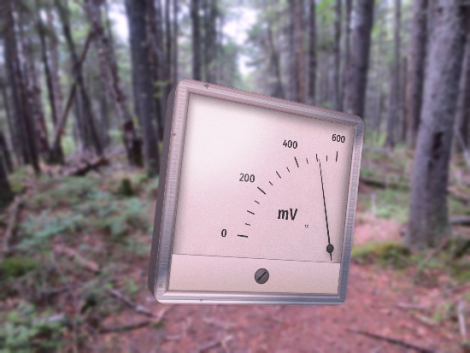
500 mV
